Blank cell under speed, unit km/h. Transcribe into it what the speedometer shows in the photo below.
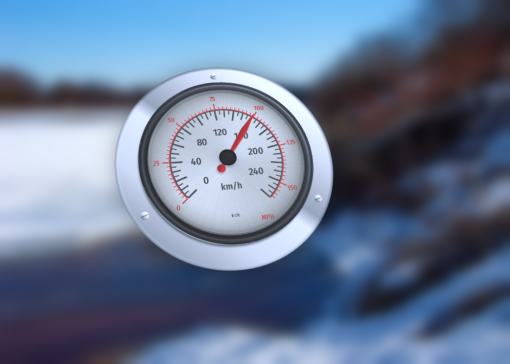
160 km/h
